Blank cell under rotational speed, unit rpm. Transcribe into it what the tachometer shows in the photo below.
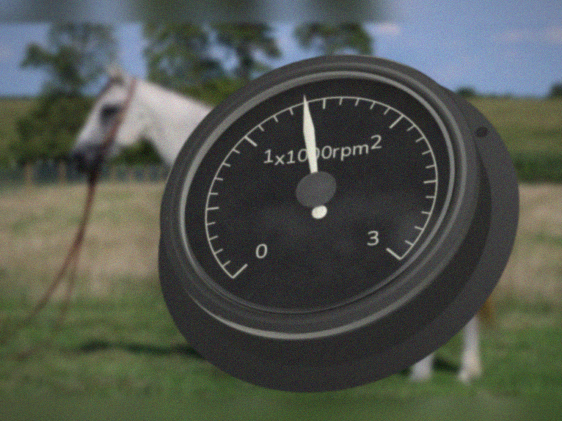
1400 rpm
